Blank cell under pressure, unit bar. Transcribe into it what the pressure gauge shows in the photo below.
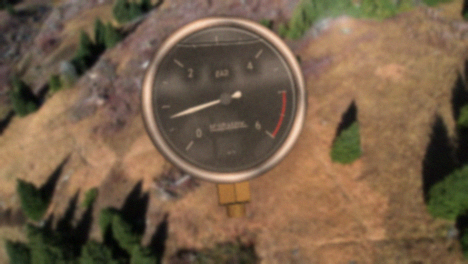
0.75 bar
